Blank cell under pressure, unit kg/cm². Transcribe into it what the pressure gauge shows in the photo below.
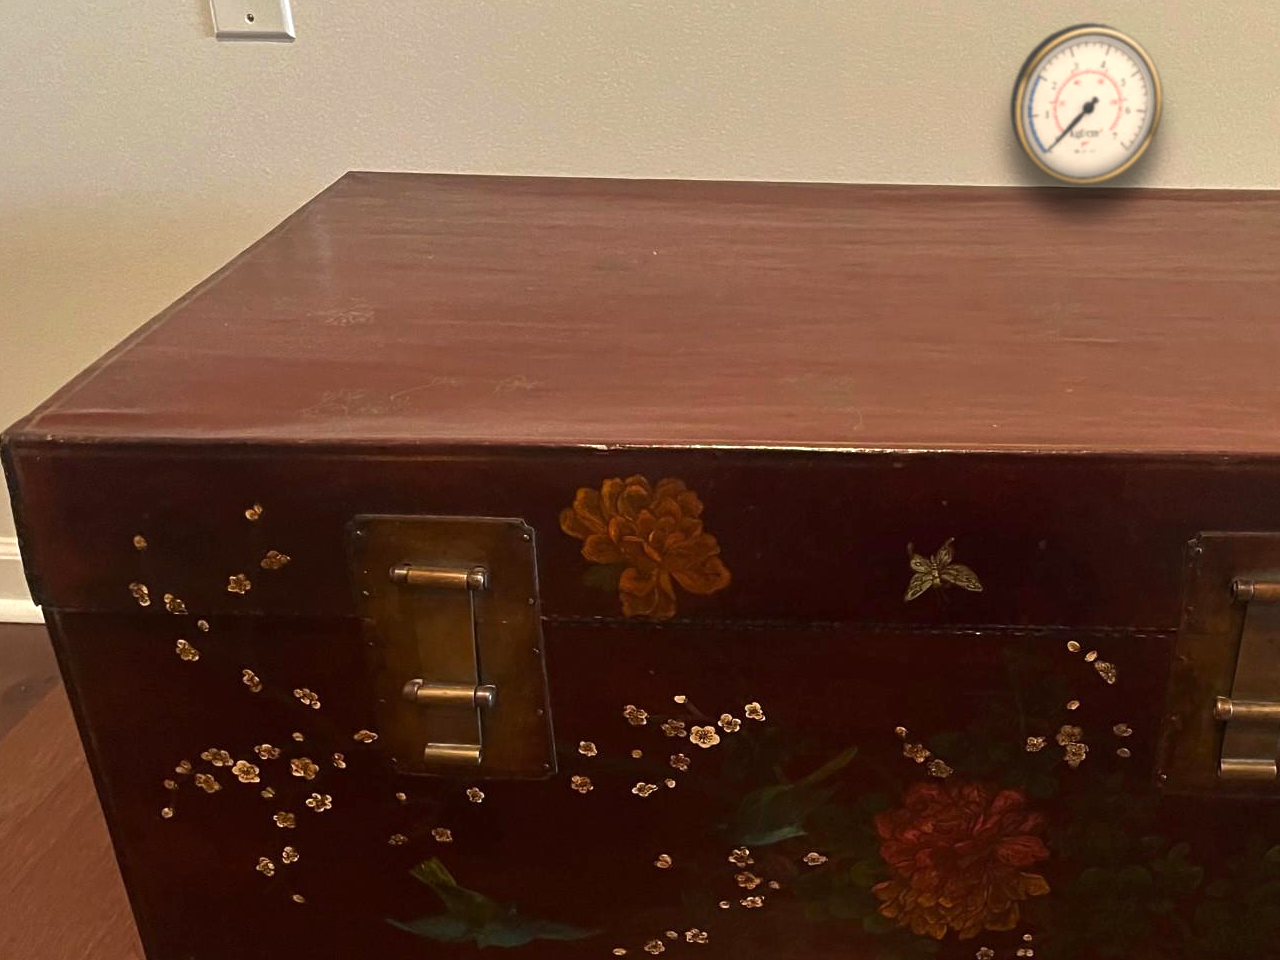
0 kg/cm²
